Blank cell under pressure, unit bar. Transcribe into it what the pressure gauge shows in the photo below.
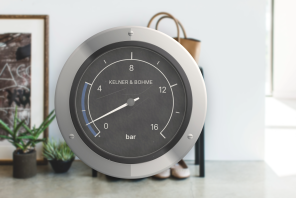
1 bar
